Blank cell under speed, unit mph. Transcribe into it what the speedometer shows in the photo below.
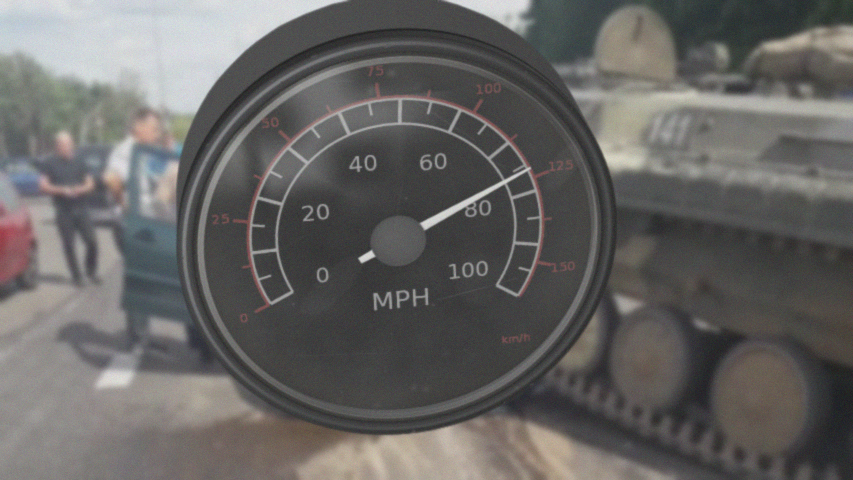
75 mph
